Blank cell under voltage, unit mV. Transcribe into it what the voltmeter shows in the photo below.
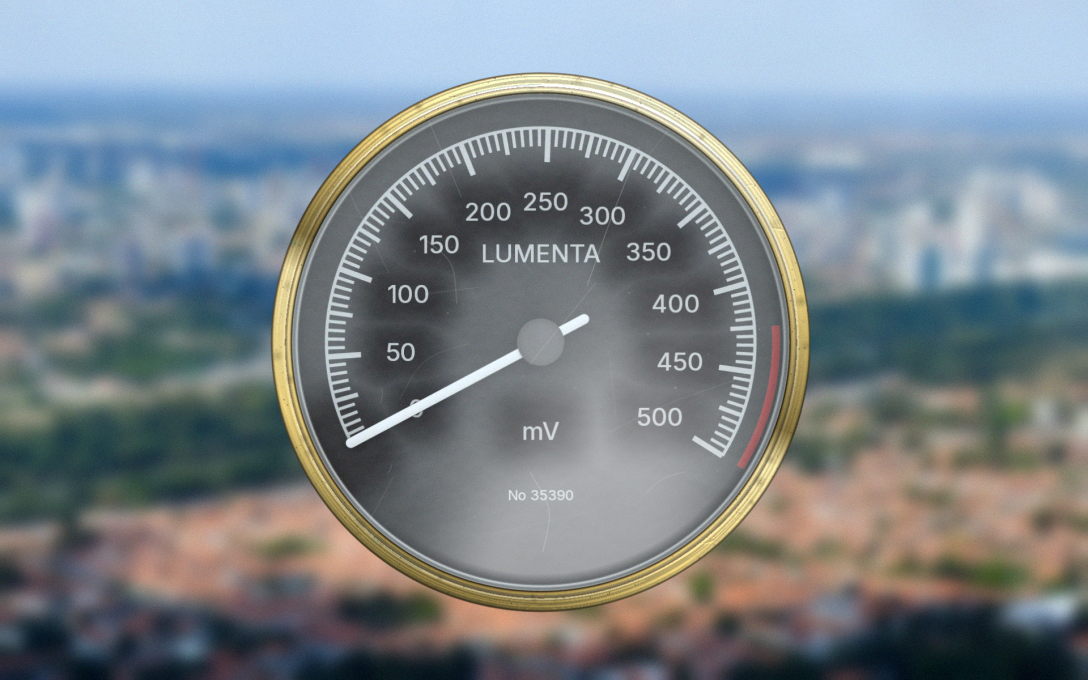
0 mV
